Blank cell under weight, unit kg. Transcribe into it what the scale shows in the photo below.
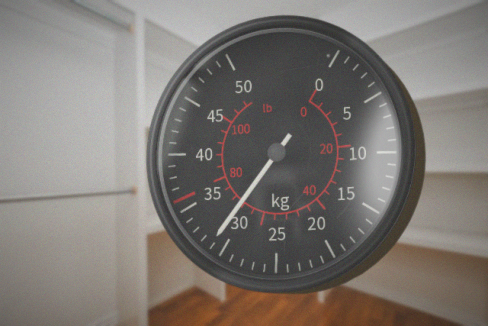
31 kg
